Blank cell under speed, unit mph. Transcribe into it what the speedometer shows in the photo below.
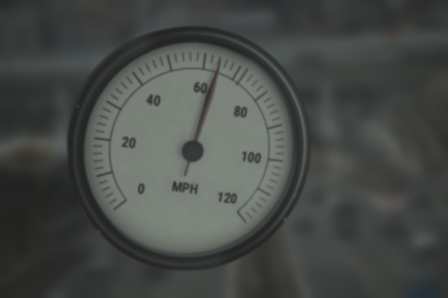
64 mph
